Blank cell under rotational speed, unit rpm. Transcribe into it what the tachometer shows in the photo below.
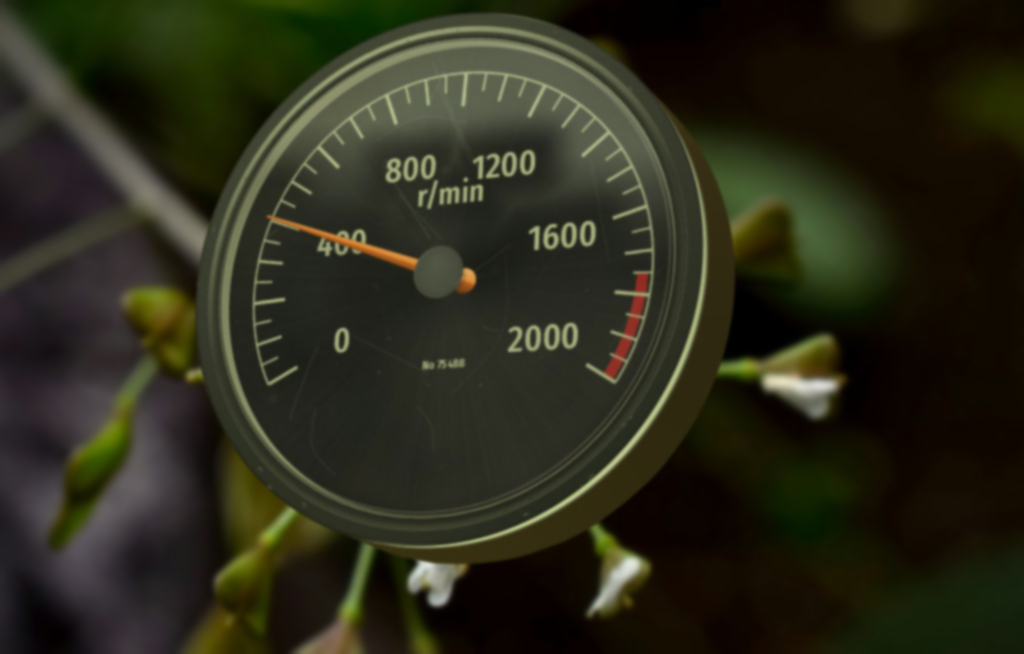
400 rpm
